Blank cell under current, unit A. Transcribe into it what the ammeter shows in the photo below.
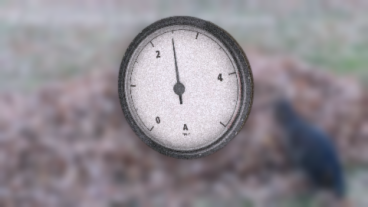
2.5 A
